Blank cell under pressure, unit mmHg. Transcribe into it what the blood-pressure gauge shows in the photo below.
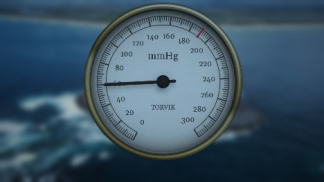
60 mmHg
